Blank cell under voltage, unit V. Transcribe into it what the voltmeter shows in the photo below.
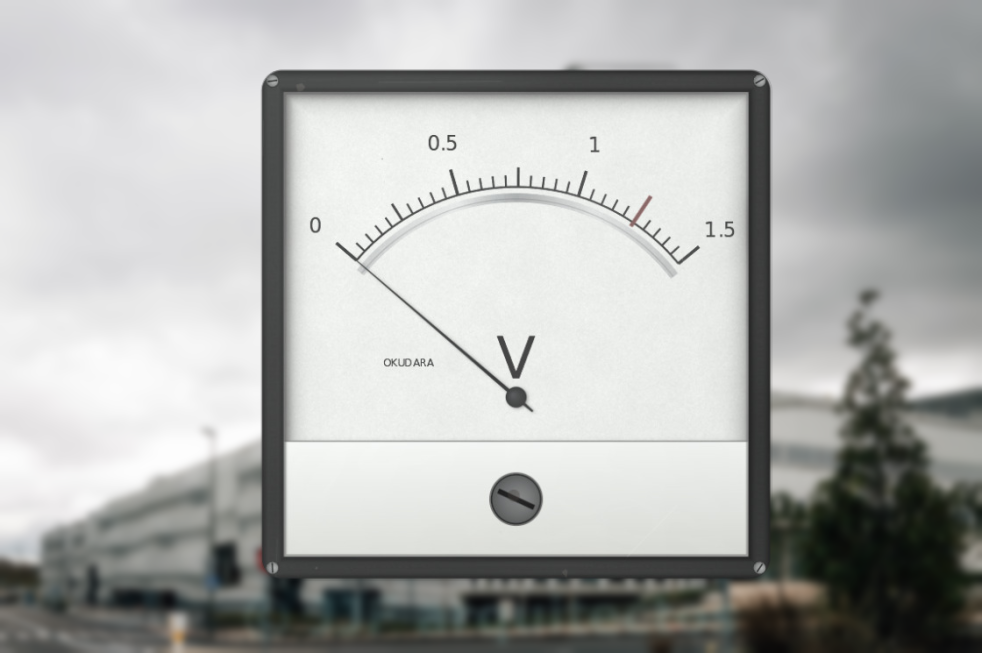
0 V
